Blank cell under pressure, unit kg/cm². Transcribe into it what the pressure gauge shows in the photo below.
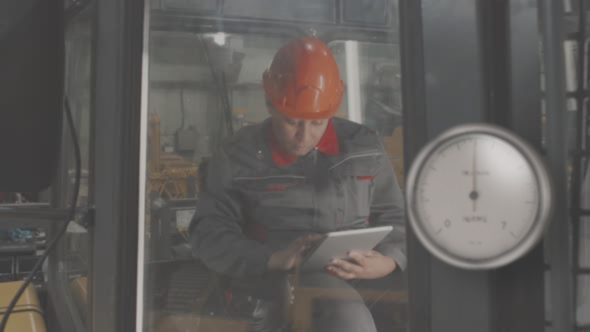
3.5 kg/cm²
